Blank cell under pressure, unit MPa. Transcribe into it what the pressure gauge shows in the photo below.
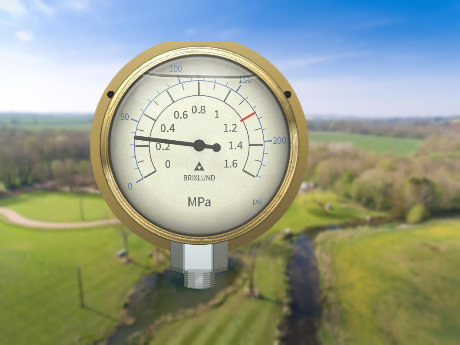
0.25 MPa
